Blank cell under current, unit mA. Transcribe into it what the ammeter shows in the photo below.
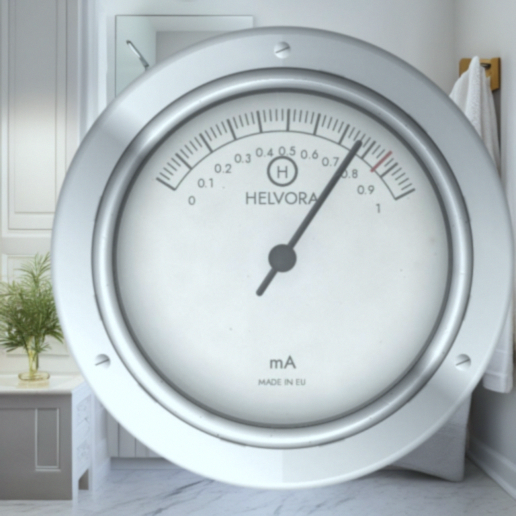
0.76 mA
